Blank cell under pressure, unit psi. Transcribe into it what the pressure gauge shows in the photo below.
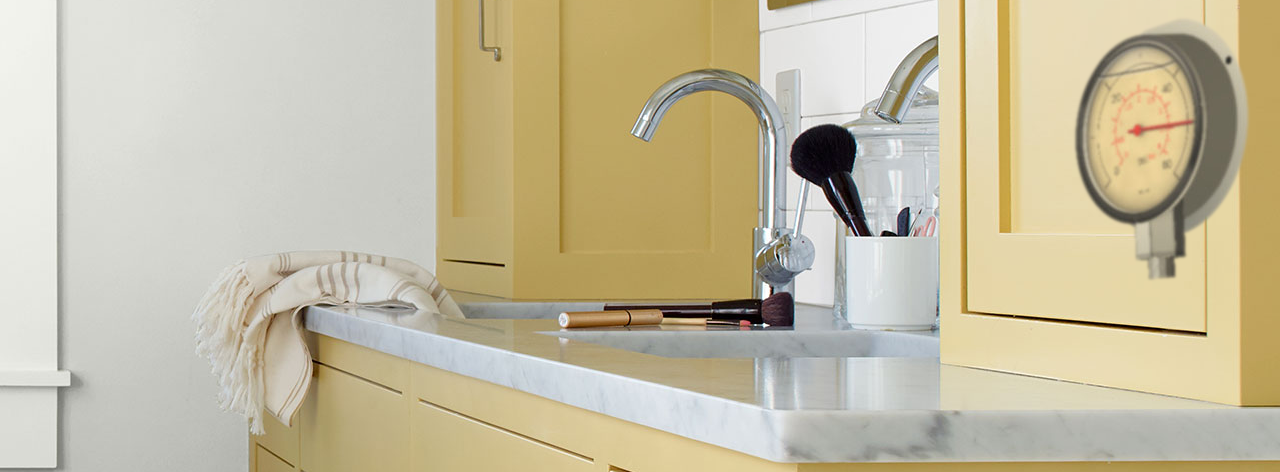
50 psi
